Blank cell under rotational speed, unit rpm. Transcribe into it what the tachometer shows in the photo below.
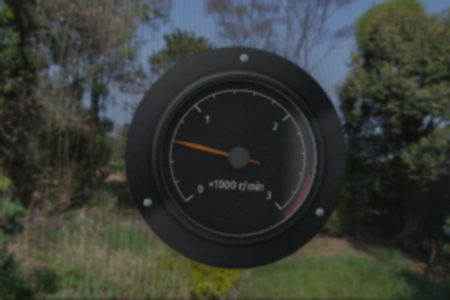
600 rpm
